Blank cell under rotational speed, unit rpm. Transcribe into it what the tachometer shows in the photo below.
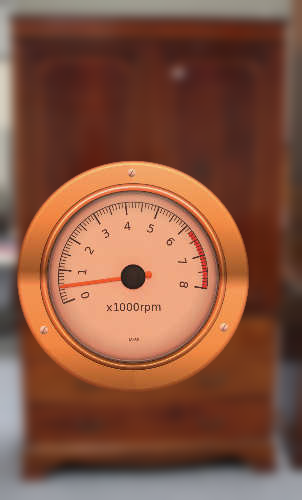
500 rpm
